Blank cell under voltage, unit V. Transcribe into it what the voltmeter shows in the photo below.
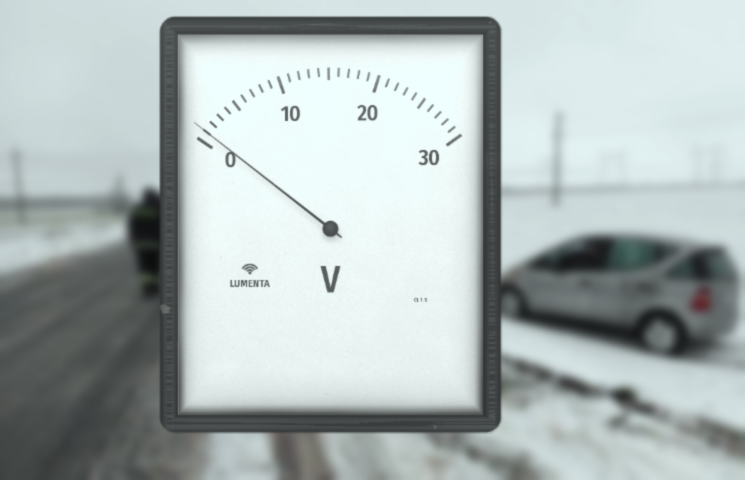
1 V
